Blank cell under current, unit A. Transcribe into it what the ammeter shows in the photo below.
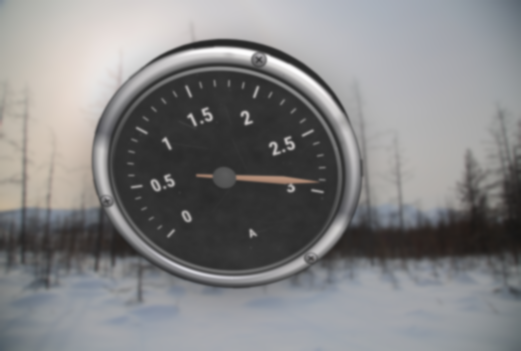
2.9 A
